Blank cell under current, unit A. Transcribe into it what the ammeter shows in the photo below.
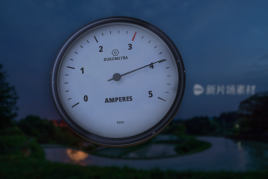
4 A
